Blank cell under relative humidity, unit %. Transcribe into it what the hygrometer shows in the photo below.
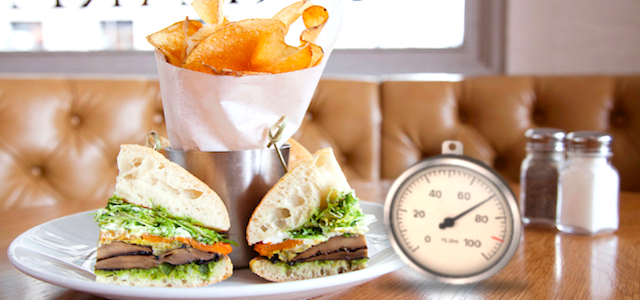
70 %
